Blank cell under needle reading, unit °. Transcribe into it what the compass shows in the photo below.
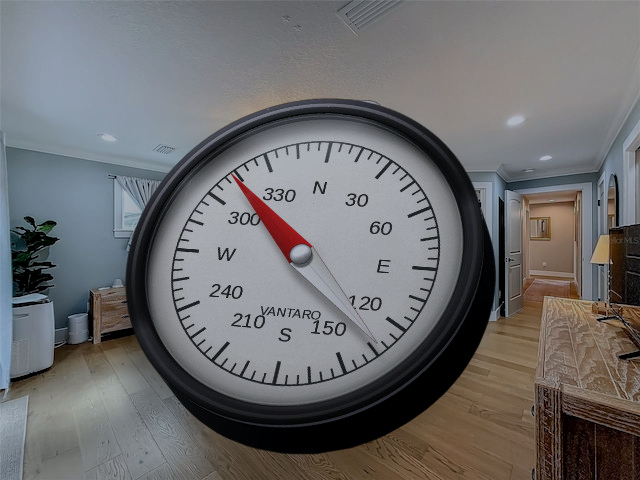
312.5 °
